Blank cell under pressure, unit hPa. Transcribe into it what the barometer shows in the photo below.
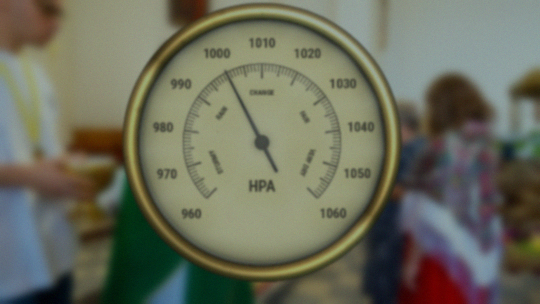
1000 hPa
